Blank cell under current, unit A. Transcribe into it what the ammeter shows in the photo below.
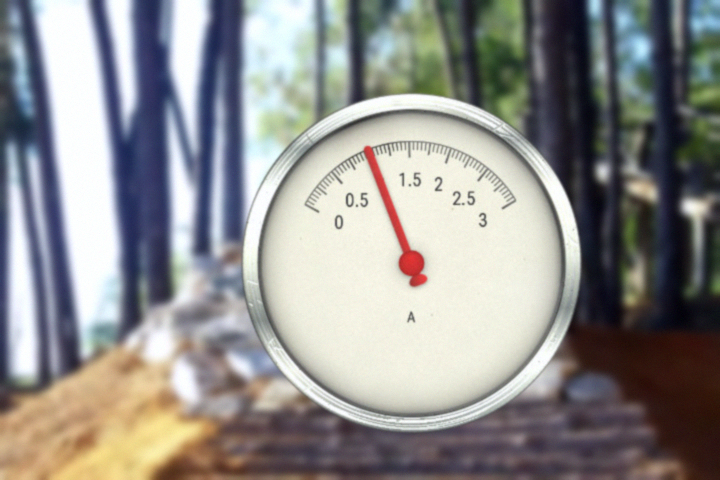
1 A
